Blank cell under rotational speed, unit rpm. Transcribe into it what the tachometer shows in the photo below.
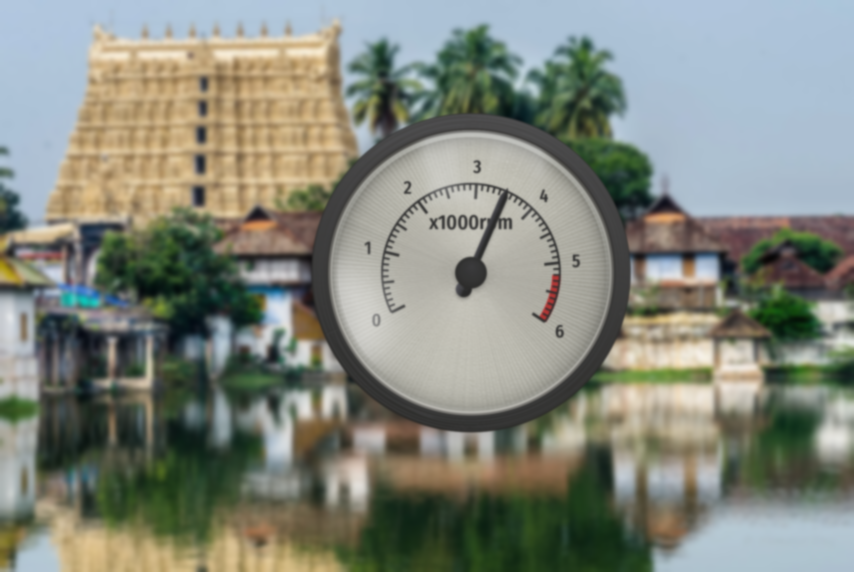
3500 rpm
